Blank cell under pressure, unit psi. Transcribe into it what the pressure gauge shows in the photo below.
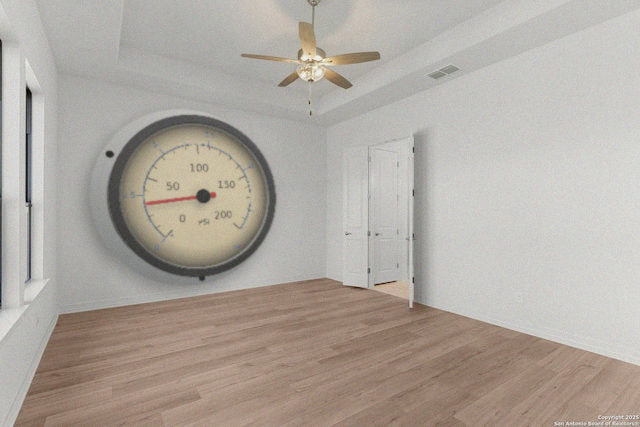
30 psi
